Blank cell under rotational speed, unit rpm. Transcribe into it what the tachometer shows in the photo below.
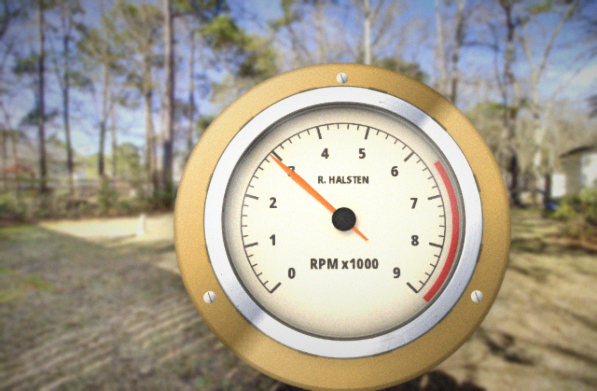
2900 rpm
